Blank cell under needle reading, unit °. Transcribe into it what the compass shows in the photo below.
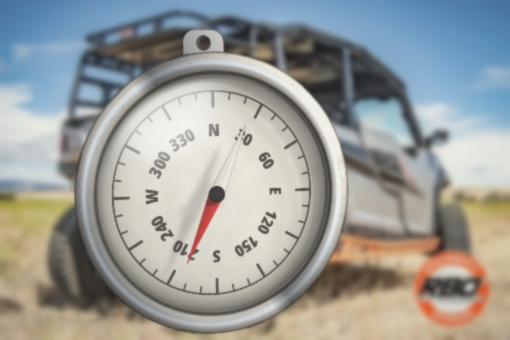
205 °
